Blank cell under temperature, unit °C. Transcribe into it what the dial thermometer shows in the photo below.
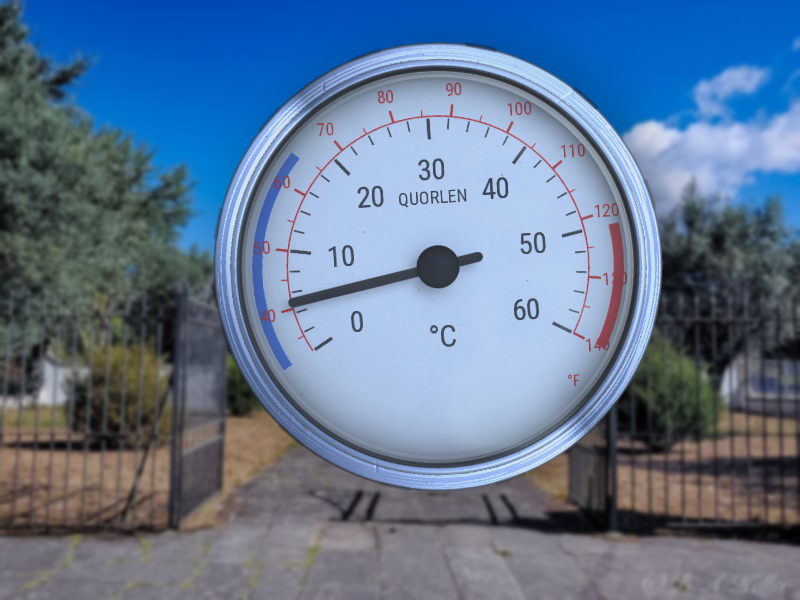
5 °C
